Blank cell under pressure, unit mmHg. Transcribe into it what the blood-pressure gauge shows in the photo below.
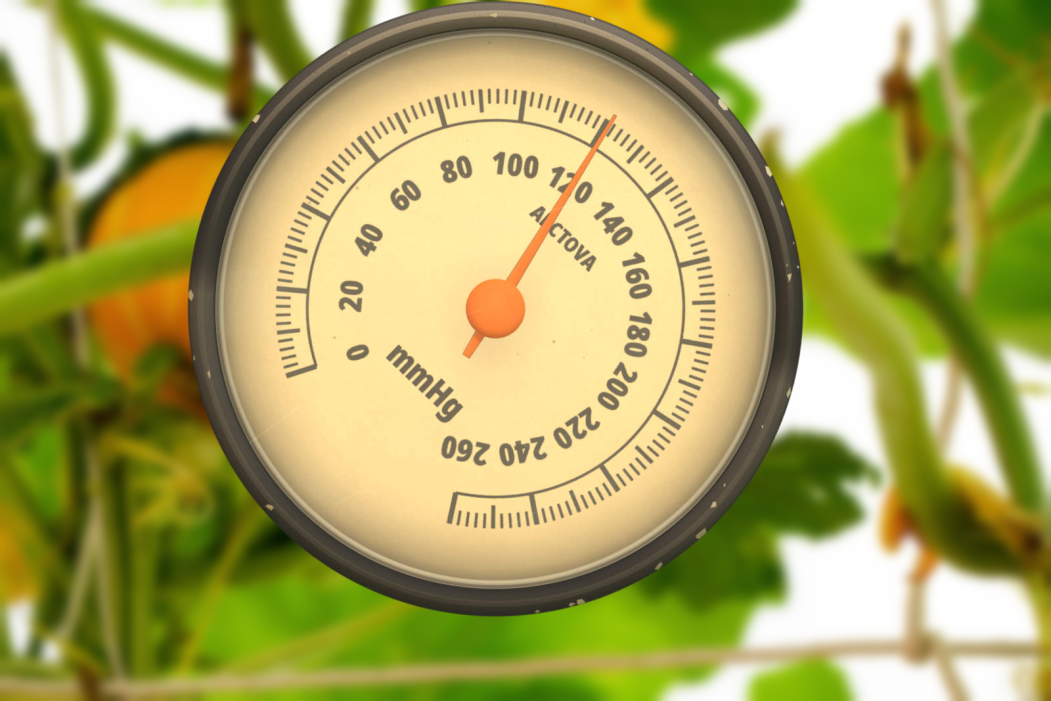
121 mmHg
